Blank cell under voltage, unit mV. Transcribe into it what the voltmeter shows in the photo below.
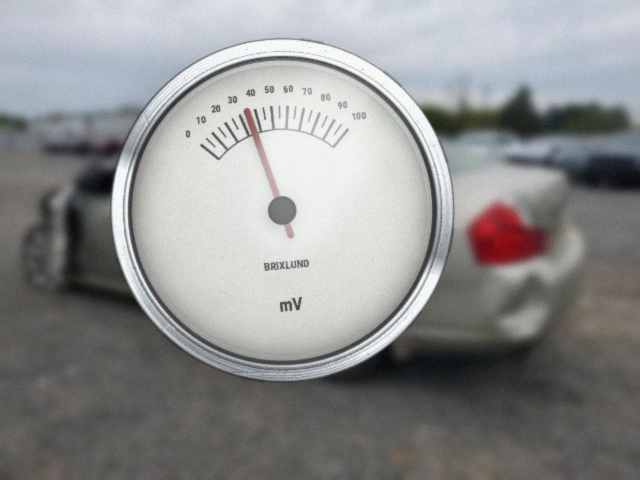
35 mV
